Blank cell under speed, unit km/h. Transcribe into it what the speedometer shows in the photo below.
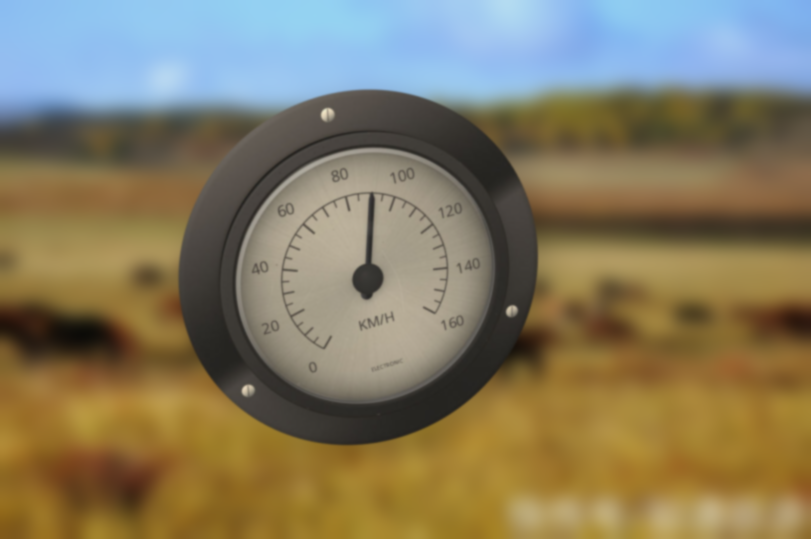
90 km/h
